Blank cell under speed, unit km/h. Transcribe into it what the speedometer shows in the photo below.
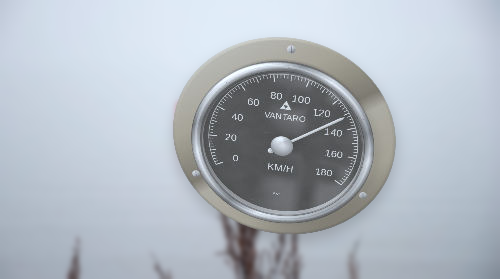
130 km/h
